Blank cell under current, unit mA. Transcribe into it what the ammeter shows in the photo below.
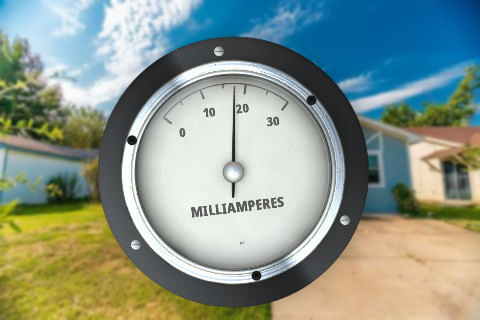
17.5 mA
